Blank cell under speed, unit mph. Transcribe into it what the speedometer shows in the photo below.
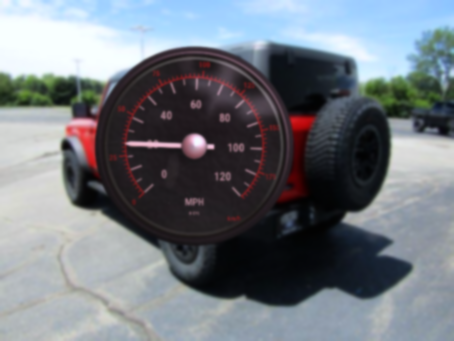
20 mph
